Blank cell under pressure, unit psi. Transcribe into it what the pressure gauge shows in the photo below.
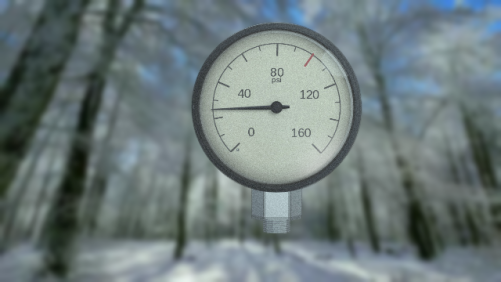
25 psi
